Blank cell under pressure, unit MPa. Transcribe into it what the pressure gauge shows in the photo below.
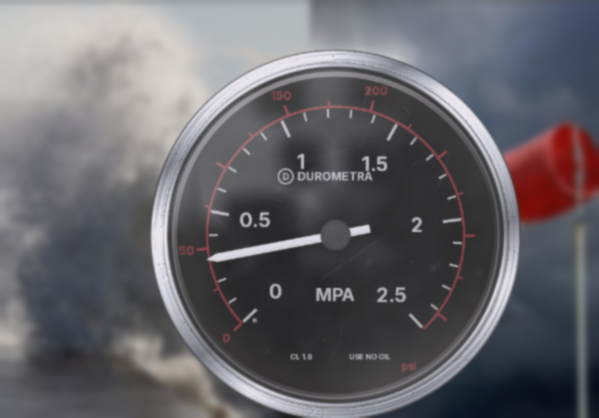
0.3 MPa
